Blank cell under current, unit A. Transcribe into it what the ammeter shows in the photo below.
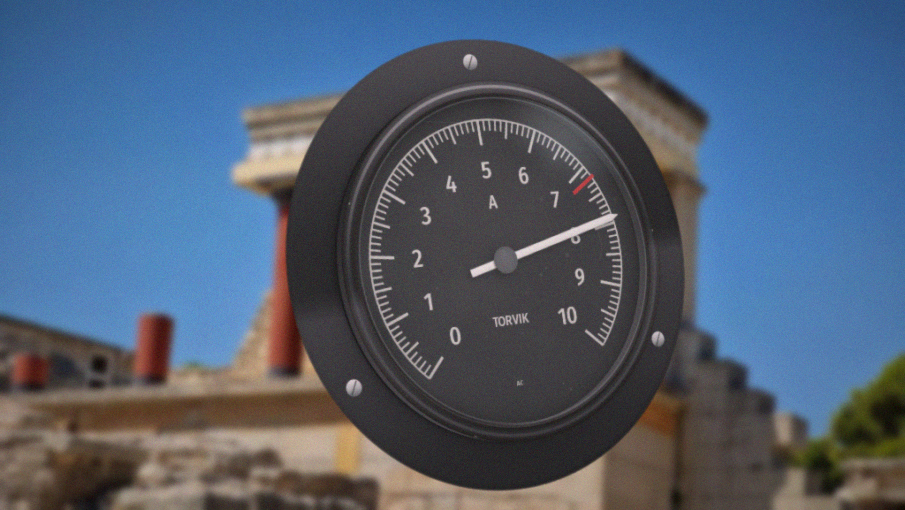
7.9 A
